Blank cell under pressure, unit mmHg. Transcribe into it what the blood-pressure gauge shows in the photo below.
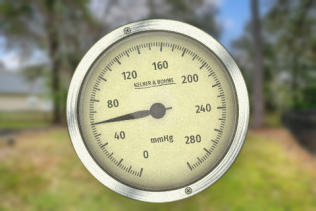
60 mmHg
